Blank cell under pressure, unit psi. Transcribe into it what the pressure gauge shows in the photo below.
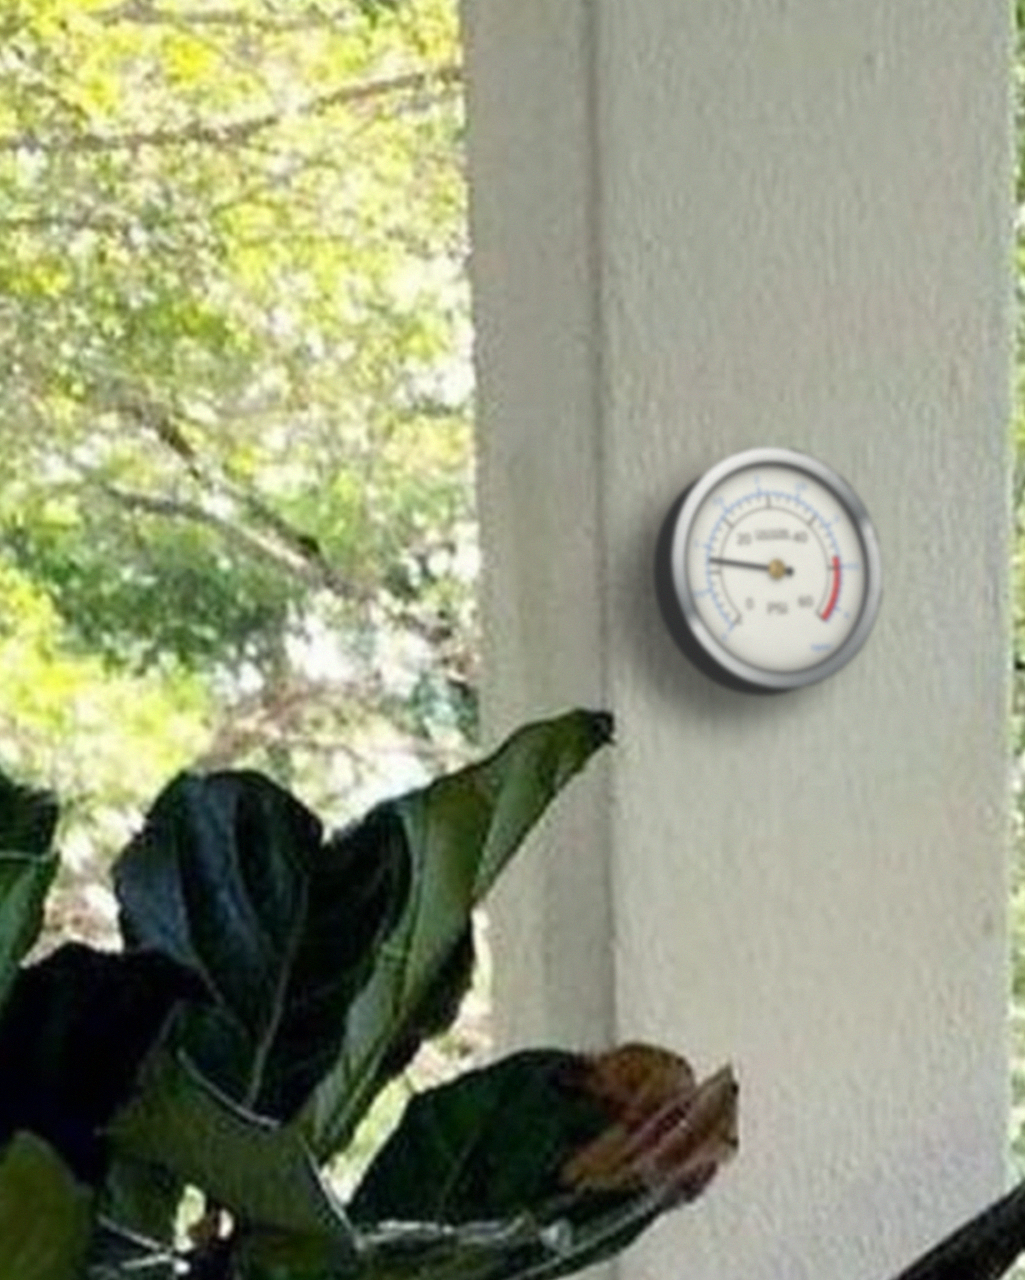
12 psi
